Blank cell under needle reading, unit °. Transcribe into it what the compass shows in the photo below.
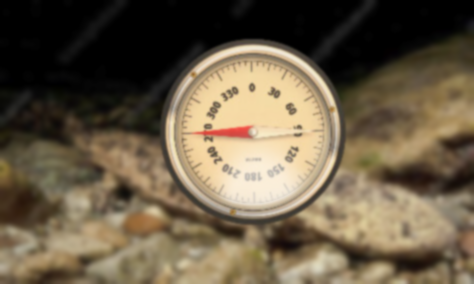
270 °
